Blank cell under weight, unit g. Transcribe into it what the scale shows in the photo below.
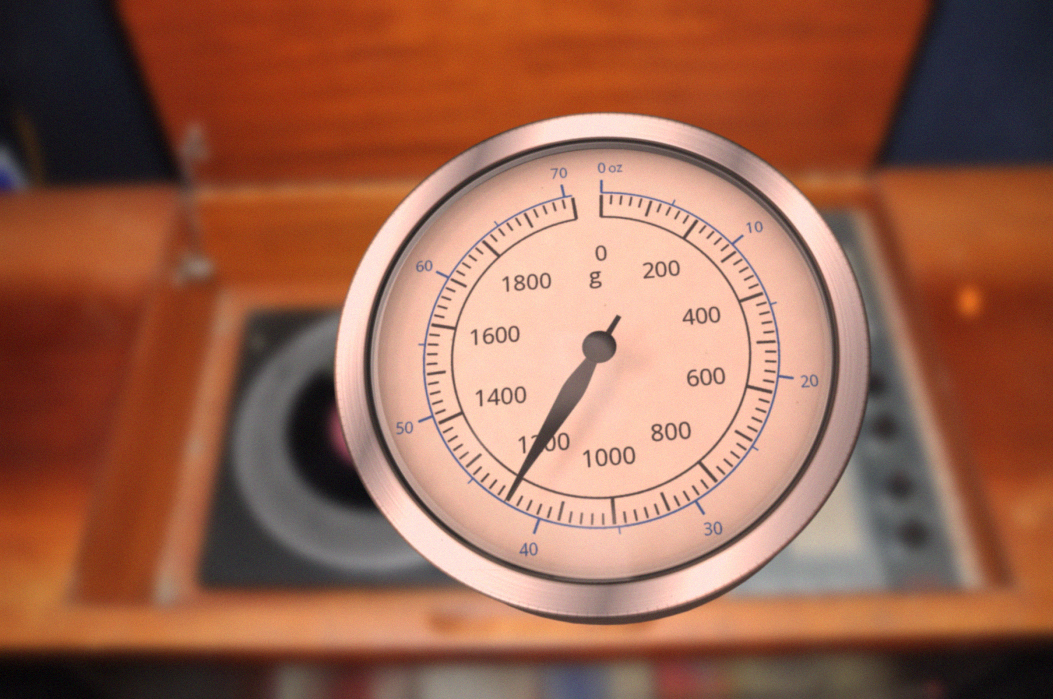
1200 g
